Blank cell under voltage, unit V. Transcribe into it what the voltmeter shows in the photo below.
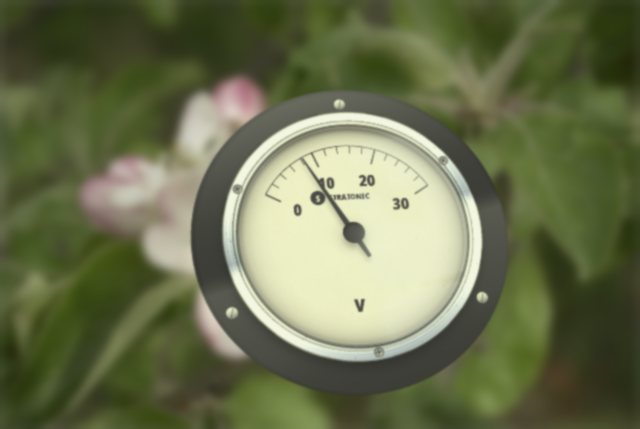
8 V
